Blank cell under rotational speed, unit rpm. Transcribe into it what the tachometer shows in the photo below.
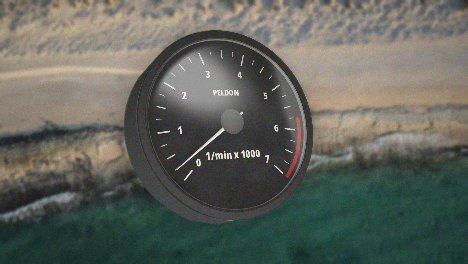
250 rpm
